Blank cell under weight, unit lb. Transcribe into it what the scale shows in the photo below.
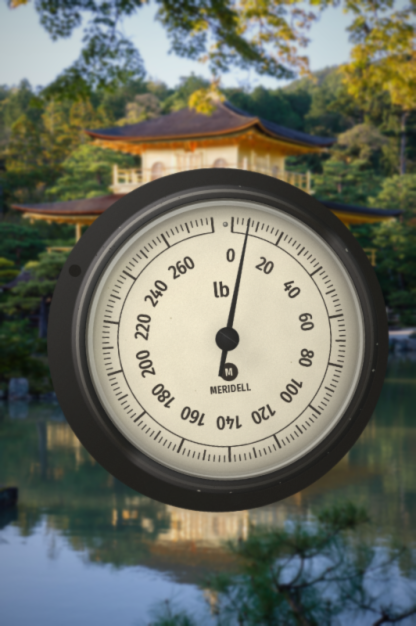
6 lb
